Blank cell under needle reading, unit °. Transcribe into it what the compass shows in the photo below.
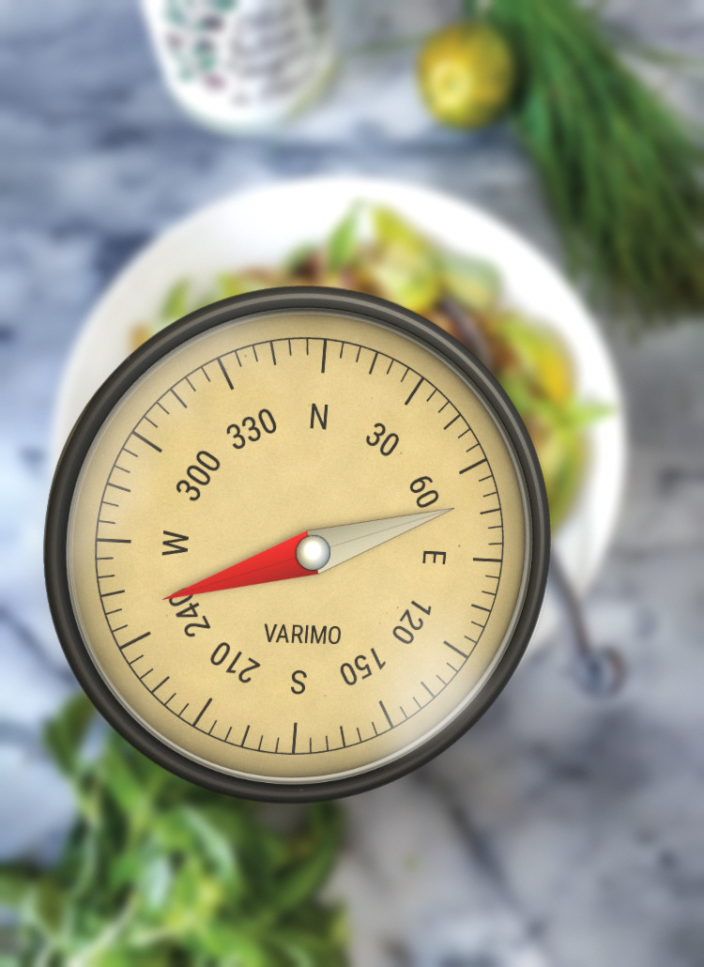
250 °
